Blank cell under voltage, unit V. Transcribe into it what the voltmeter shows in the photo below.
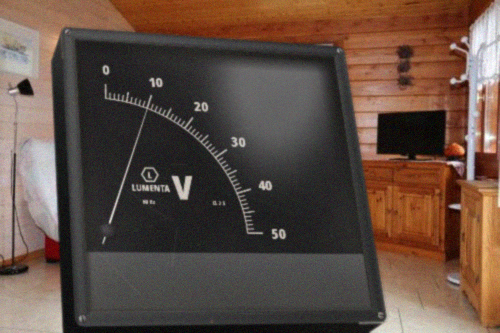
10 V
